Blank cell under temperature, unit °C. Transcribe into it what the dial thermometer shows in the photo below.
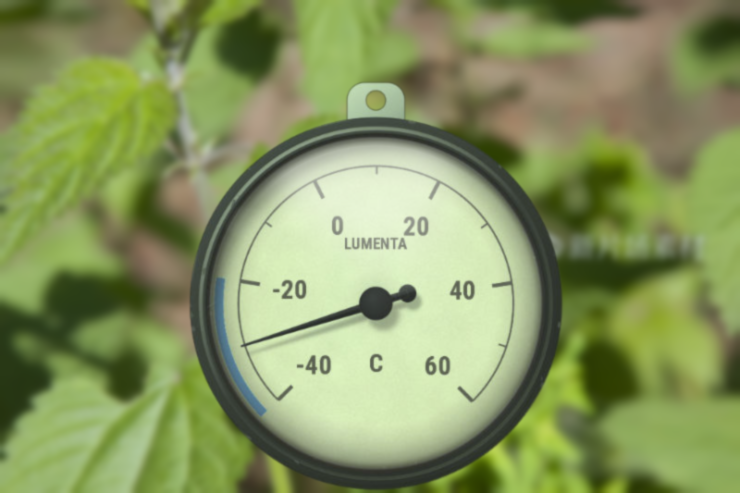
-30 °C
